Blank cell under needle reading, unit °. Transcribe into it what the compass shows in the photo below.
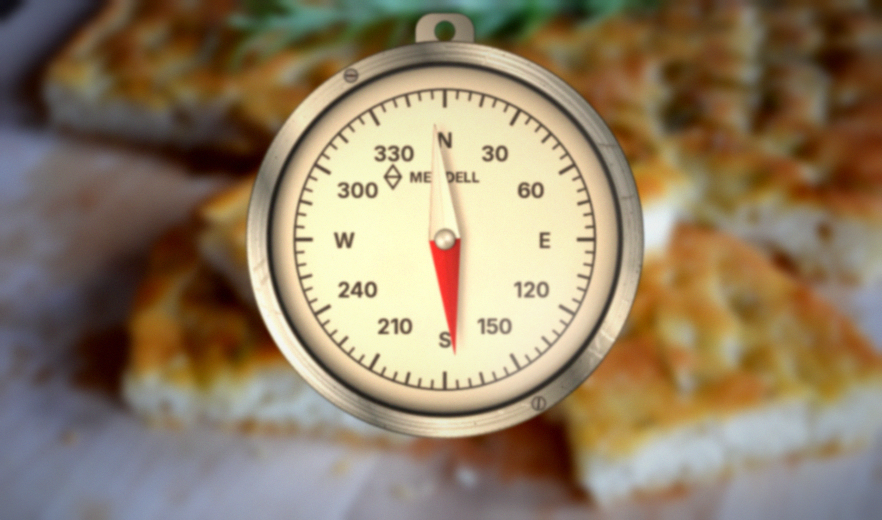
175 °
